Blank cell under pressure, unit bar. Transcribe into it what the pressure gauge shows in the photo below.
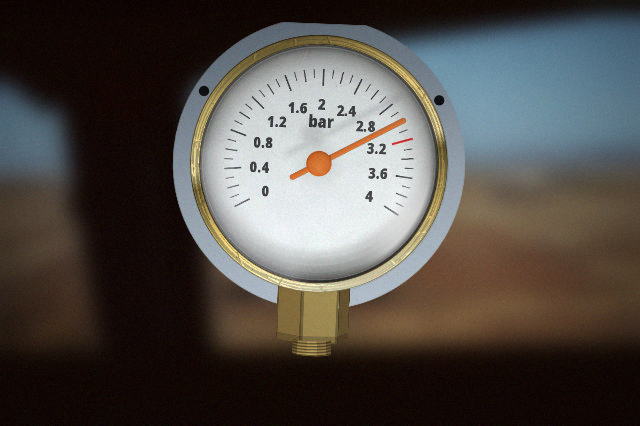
3 bar
